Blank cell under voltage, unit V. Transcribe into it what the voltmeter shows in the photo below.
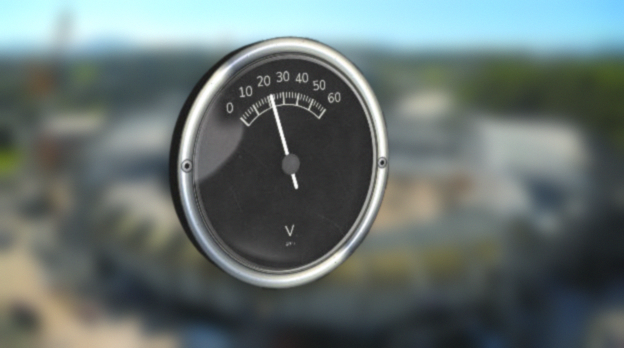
20 V
